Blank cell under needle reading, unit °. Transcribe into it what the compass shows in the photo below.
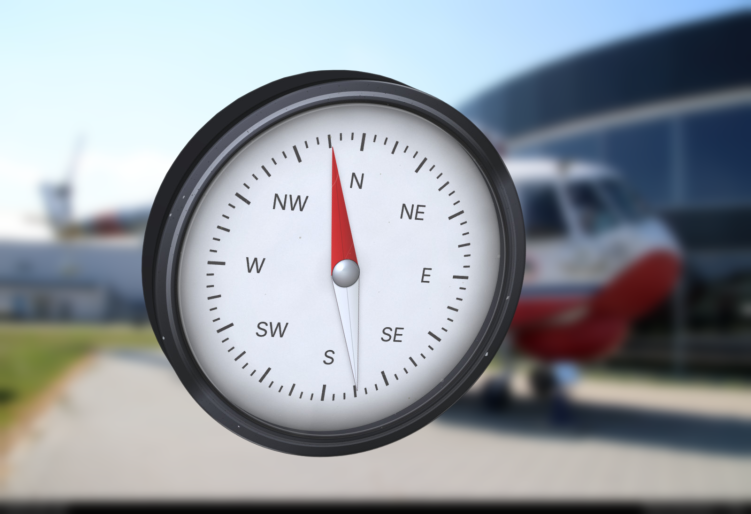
345 °
